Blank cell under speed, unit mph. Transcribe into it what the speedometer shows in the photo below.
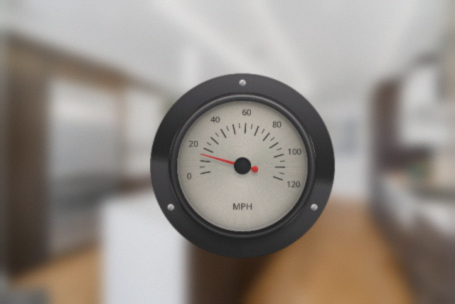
15 mph
